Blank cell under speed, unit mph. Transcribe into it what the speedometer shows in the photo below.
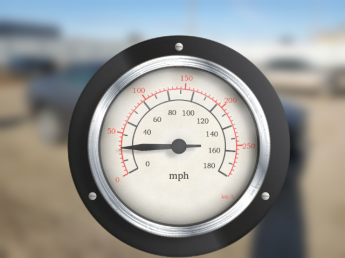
20 mph
